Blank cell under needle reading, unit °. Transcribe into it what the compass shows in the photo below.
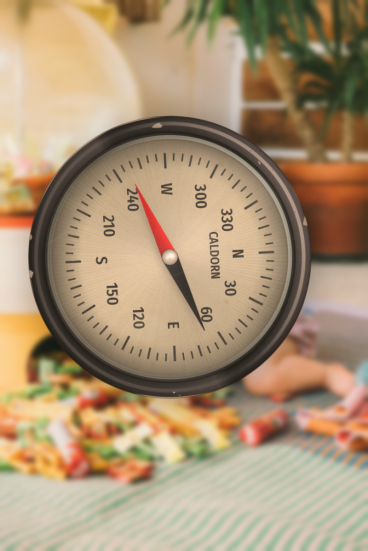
247.5 °
